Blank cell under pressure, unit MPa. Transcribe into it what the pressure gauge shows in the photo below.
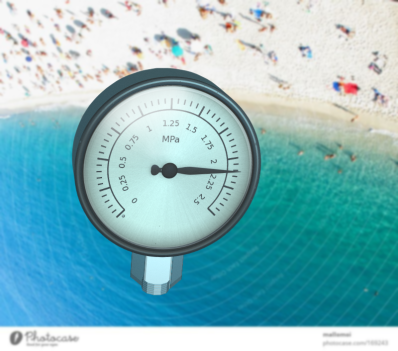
2.1 MPa
